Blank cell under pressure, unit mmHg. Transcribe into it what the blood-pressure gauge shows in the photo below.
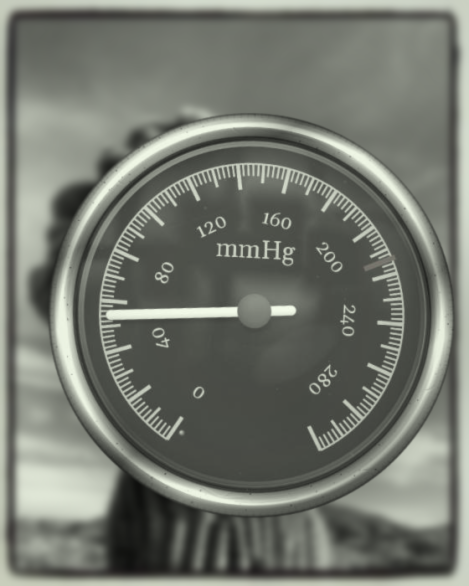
54 mmHg
